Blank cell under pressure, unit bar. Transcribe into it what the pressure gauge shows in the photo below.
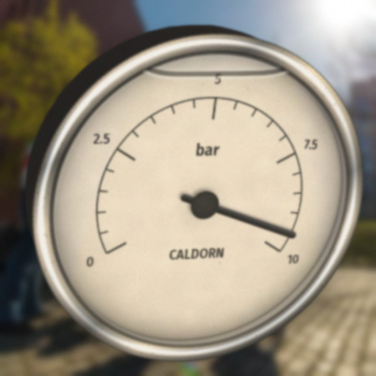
9.5 bar
